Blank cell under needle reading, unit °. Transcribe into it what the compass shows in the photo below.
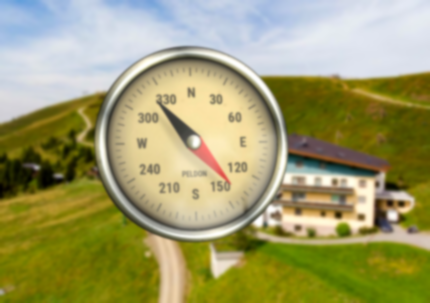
140 °
